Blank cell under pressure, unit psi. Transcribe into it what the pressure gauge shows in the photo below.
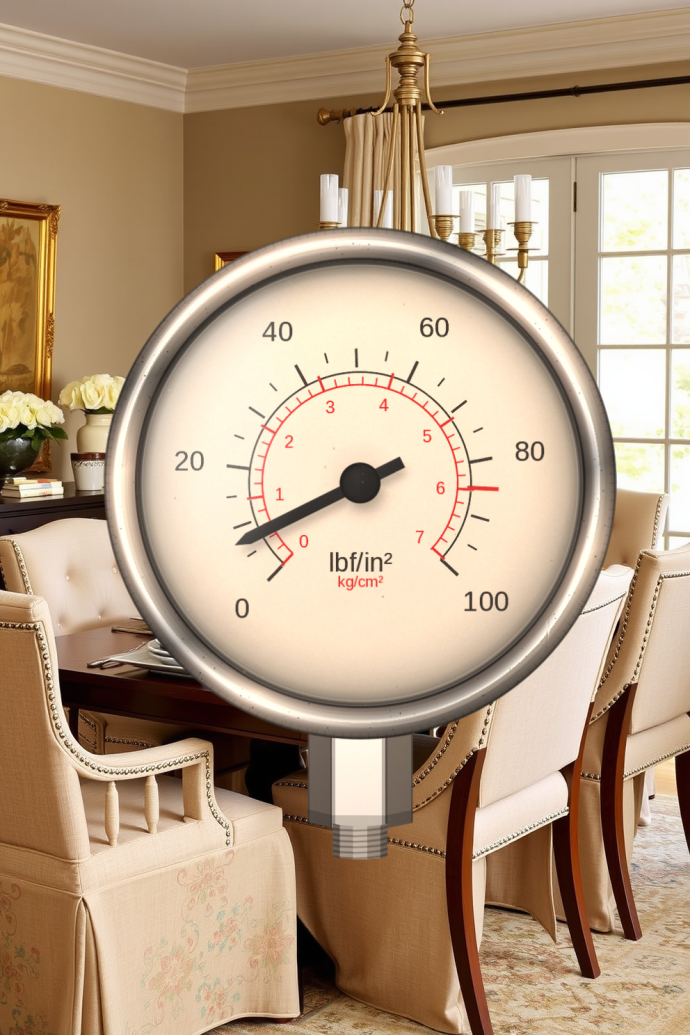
7.5 psi
